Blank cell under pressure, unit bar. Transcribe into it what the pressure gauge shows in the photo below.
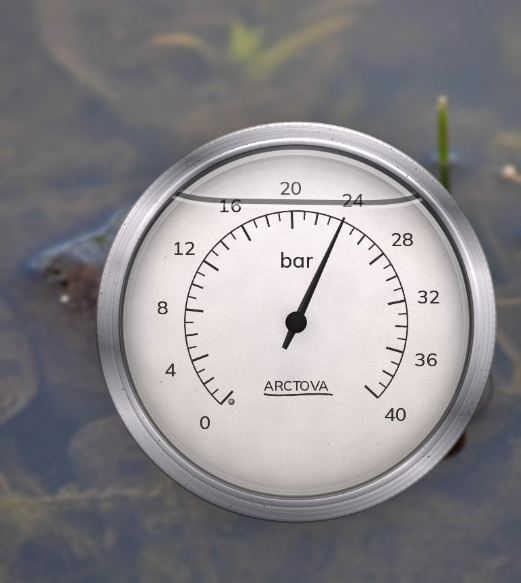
24 bar
